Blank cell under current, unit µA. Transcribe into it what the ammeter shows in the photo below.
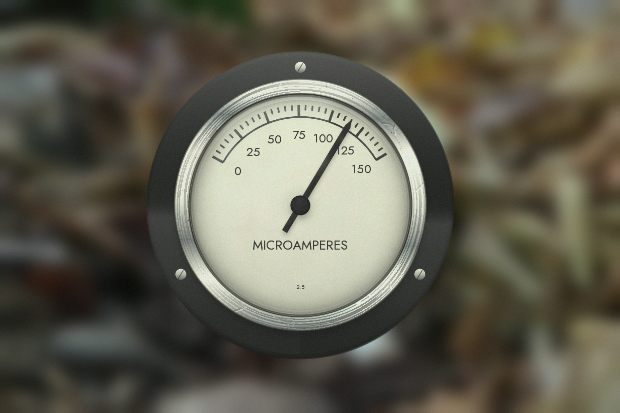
115 µA
